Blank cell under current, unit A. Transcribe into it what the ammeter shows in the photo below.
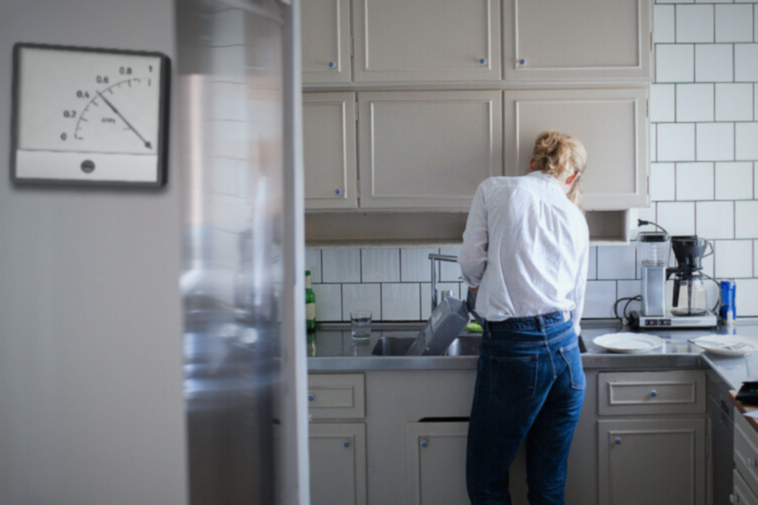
0.5 A
